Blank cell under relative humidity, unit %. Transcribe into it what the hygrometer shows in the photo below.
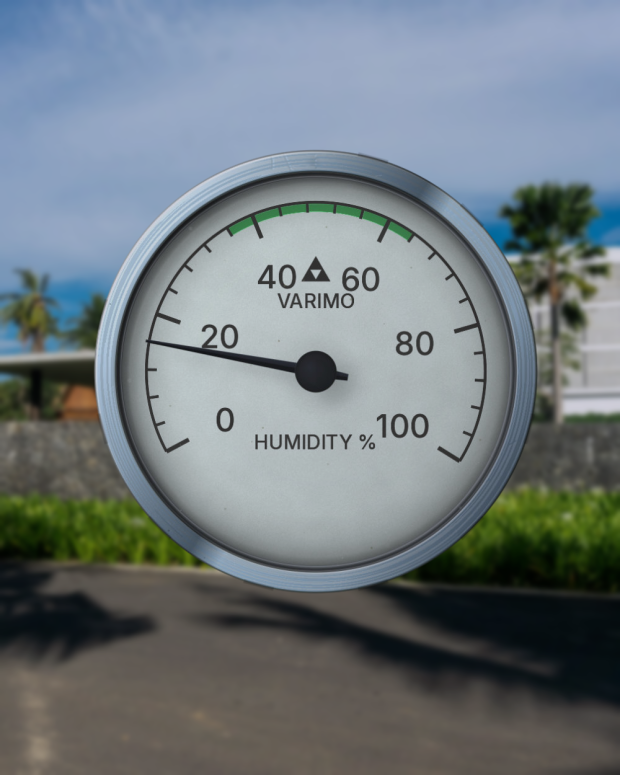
16 %
